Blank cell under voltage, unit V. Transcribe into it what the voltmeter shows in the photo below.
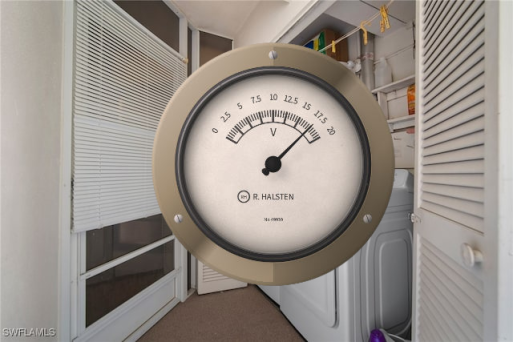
17.5 V
